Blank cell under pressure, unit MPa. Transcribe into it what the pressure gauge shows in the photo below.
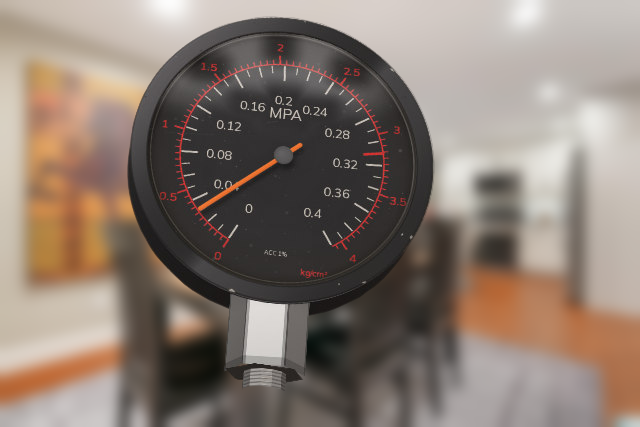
0.03 MPa
